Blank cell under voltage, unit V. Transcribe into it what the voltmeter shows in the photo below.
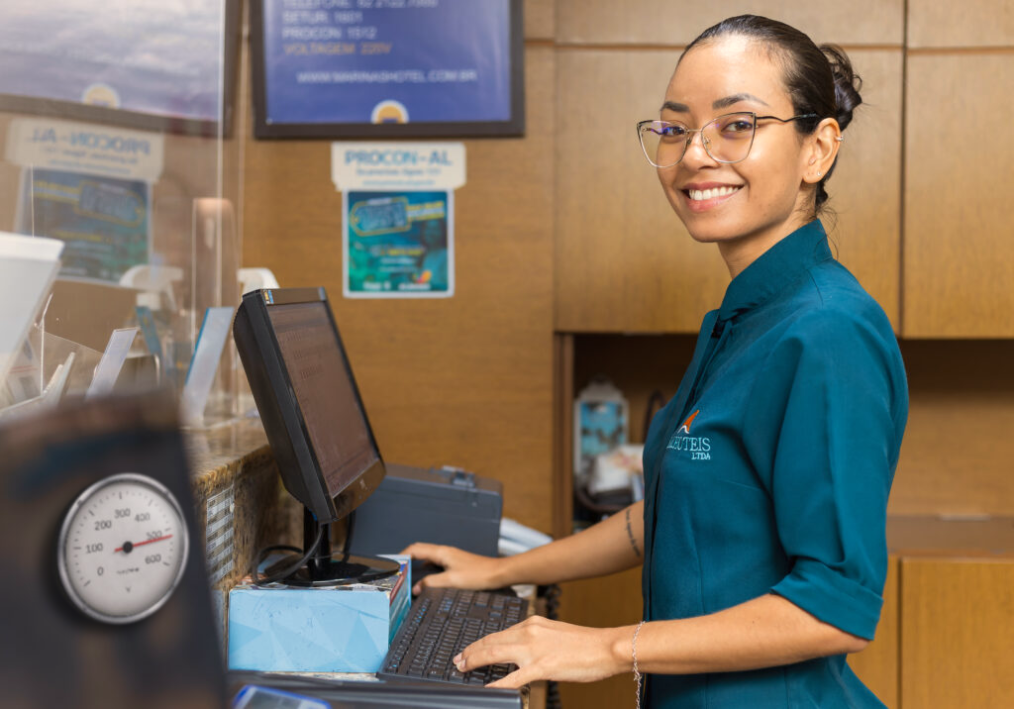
520 V
